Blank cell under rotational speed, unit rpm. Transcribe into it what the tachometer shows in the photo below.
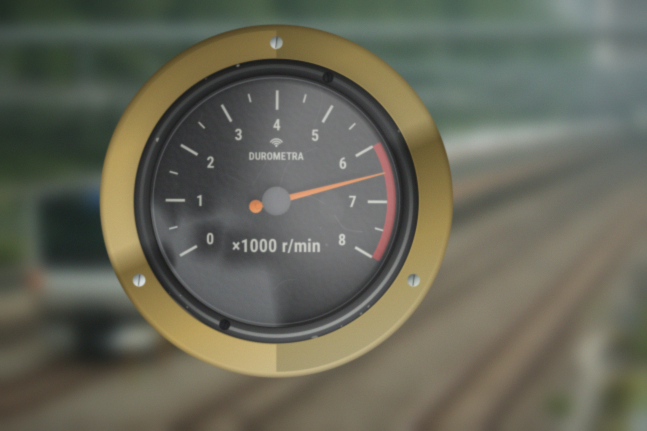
6500 rpm
